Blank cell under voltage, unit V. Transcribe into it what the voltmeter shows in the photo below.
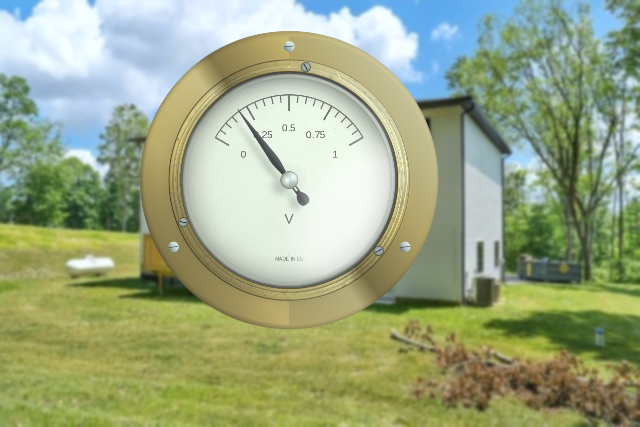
0.2 V
